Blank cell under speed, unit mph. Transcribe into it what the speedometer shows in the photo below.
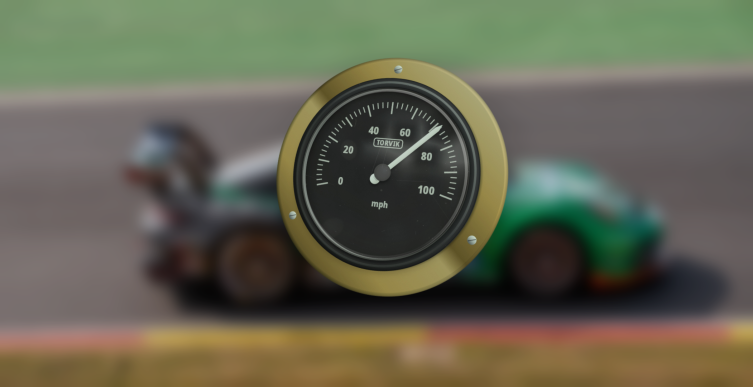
72 mph
